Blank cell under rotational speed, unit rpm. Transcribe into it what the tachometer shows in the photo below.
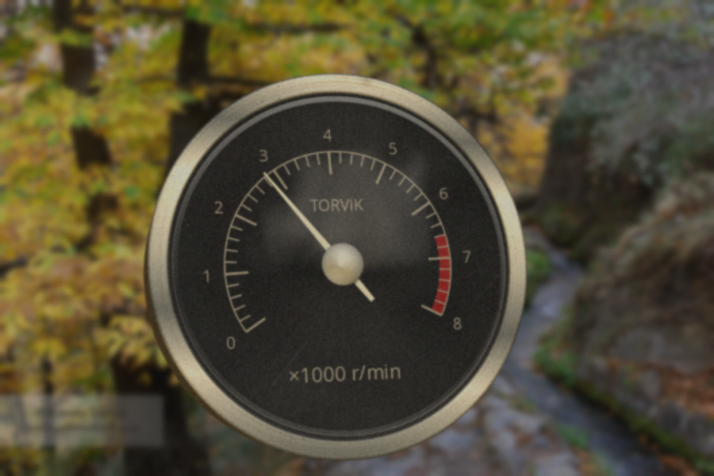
2800 rpm
